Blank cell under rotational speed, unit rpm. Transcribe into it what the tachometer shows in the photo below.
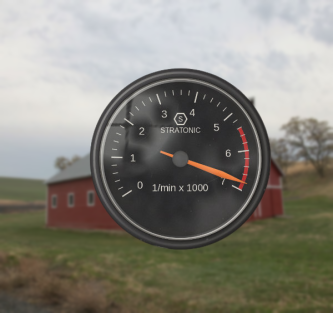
6800 rpm
